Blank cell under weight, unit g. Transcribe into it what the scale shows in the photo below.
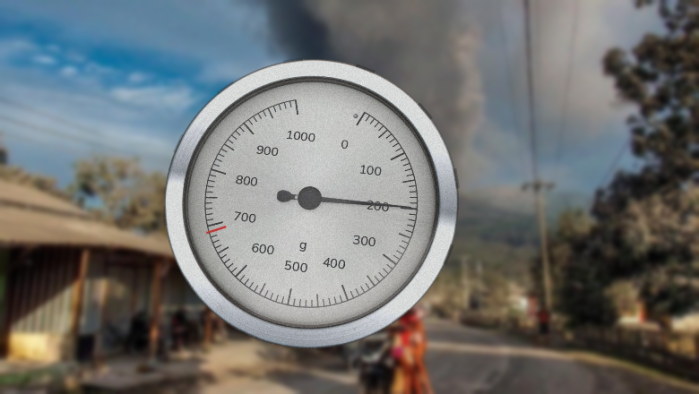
200 g
